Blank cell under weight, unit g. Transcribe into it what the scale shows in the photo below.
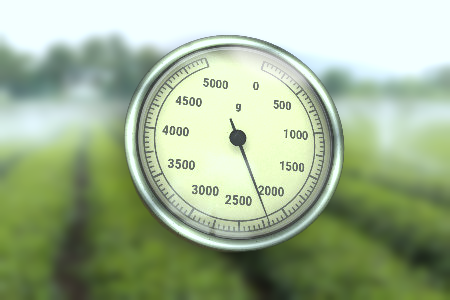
2200 g
